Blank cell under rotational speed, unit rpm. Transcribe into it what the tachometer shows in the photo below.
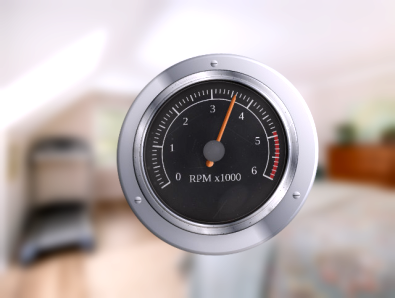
3600 rpm
